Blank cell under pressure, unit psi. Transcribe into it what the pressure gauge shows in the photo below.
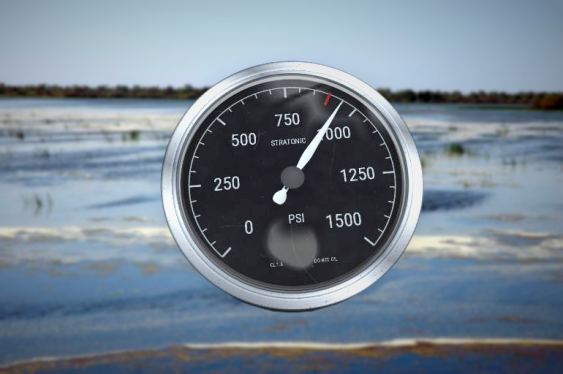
950 psi
